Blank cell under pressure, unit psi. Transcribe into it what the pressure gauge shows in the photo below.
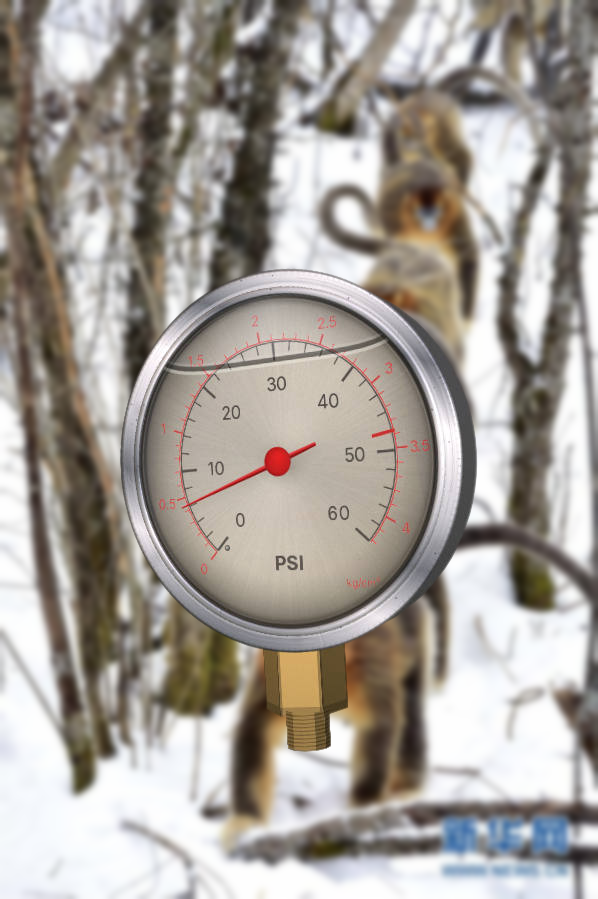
6 psi
